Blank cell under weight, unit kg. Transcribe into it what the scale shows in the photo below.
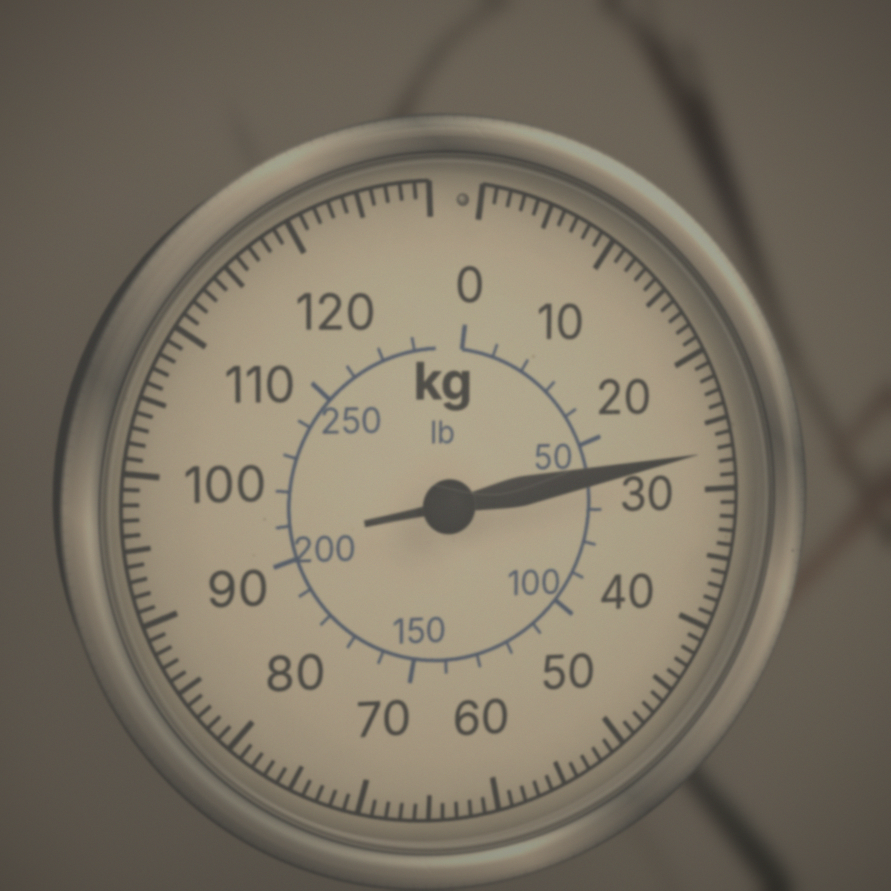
27 kg
